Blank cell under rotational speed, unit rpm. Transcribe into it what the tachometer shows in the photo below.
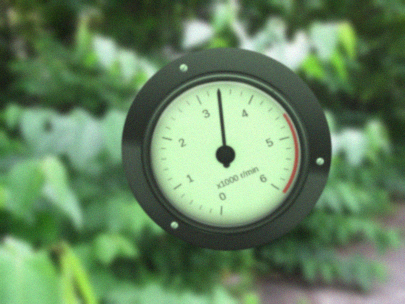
3400 rpm
